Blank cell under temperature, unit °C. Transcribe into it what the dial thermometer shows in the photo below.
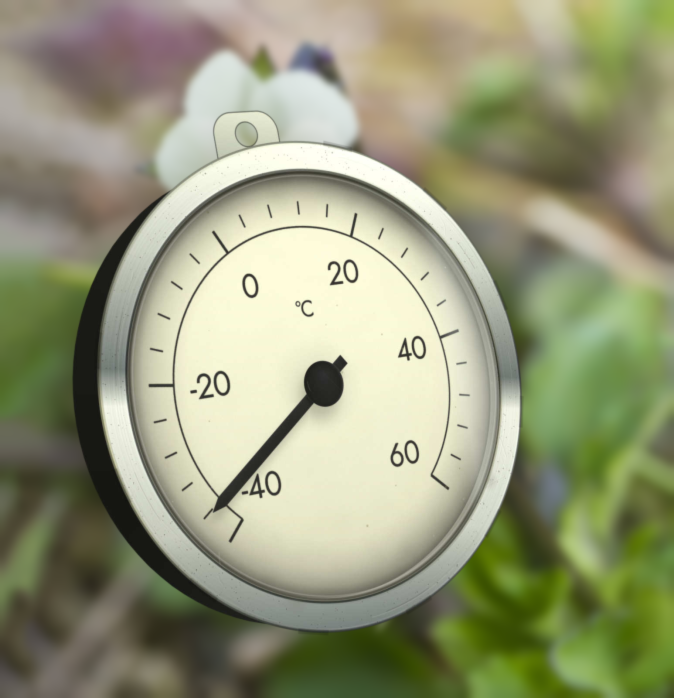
-36 °C
